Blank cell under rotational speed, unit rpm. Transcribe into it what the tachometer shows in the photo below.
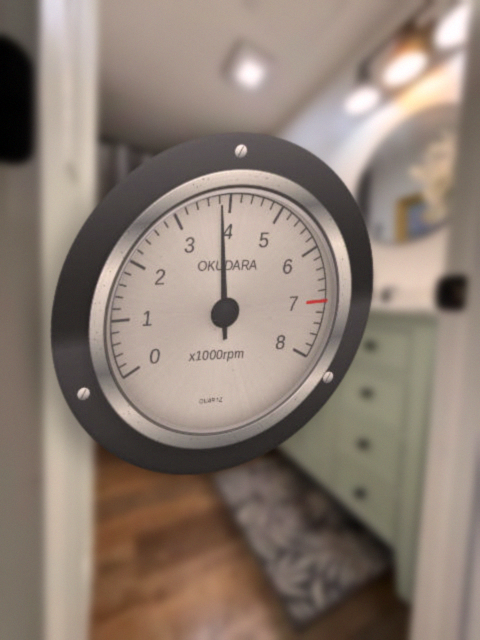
3800 rpm
